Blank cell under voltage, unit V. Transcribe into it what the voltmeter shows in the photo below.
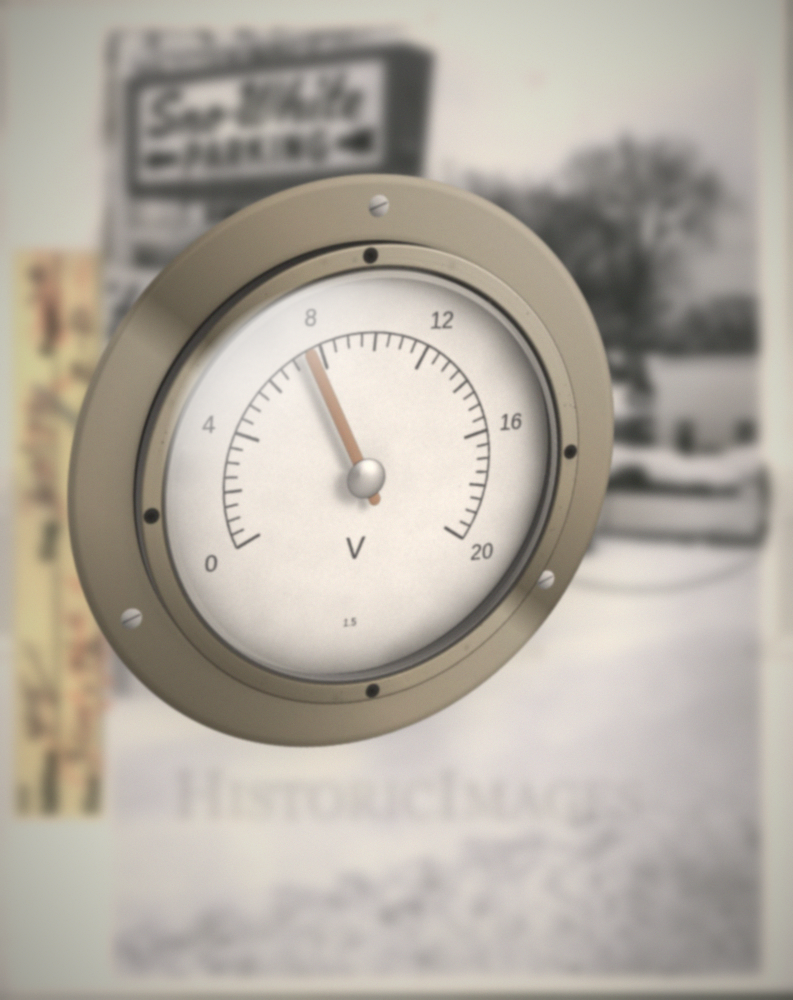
7.5 V
